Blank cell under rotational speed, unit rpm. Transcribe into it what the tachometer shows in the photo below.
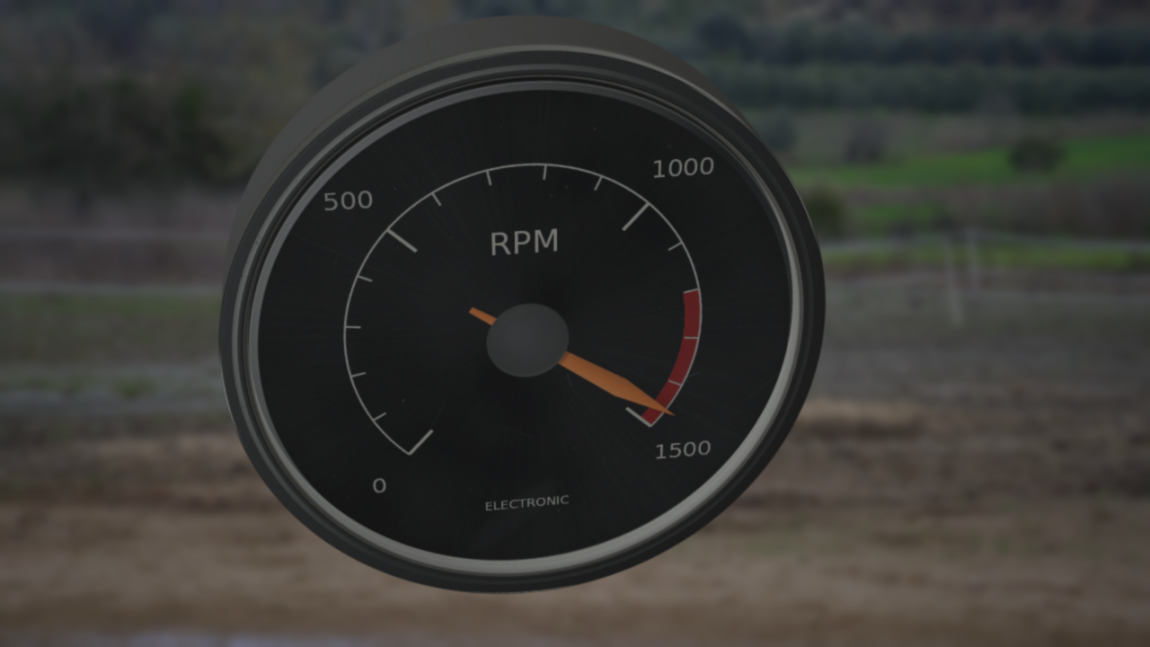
1450 rpm
